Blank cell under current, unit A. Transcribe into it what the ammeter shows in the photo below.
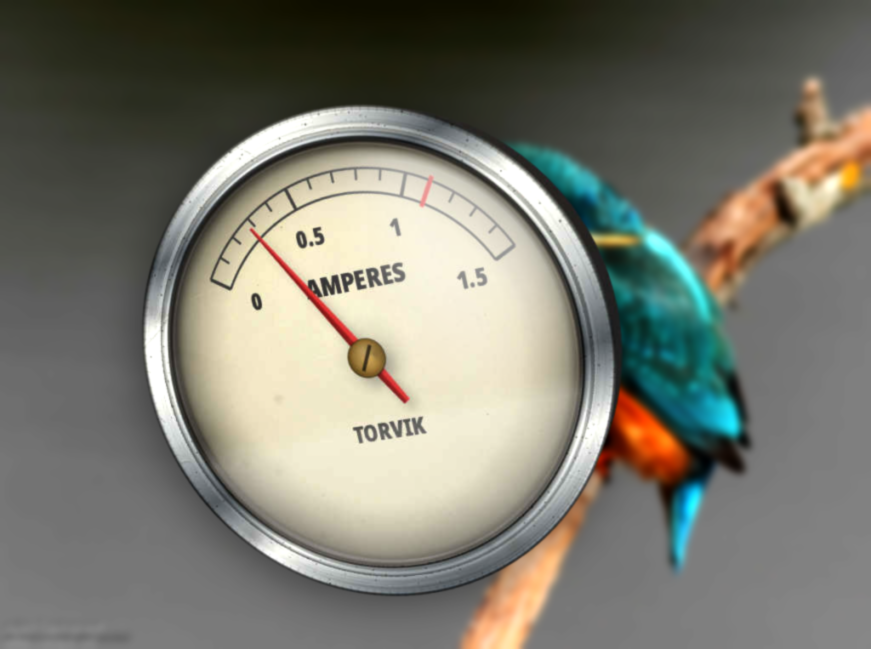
0.3 A
